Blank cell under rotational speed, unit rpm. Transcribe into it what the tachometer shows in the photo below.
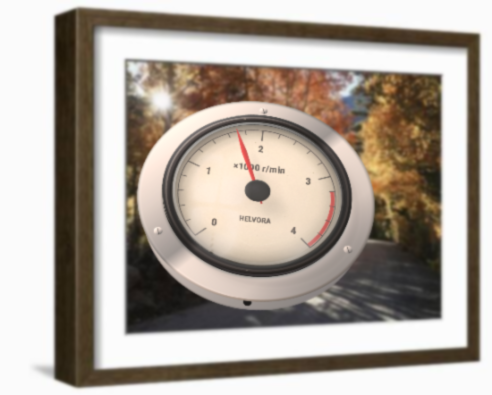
1700 rpm
